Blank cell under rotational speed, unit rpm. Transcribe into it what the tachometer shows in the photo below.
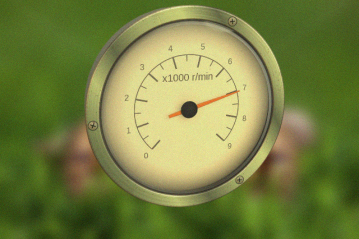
7000 rpm
